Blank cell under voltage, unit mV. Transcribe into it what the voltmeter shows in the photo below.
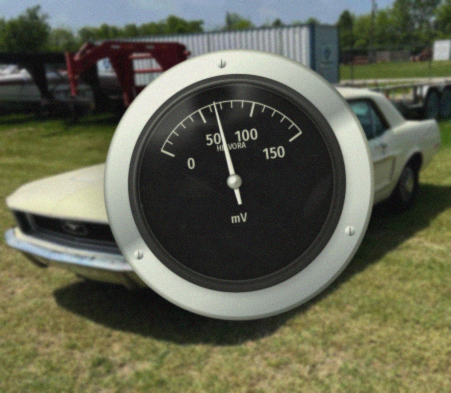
65 mV
